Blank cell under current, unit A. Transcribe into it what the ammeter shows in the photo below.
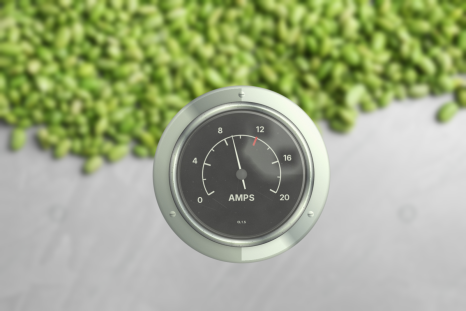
9 A
